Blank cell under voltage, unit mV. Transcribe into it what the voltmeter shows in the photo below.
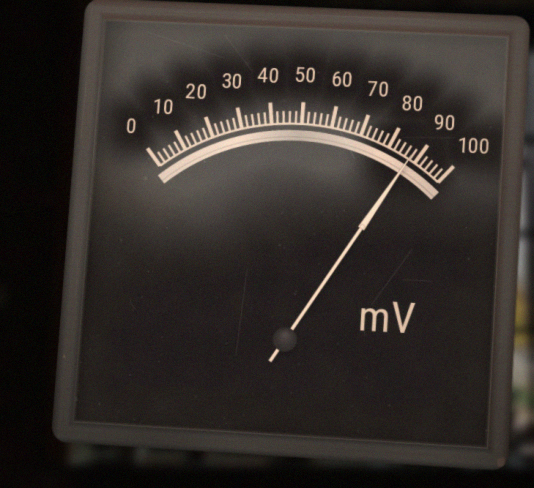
88 mV
